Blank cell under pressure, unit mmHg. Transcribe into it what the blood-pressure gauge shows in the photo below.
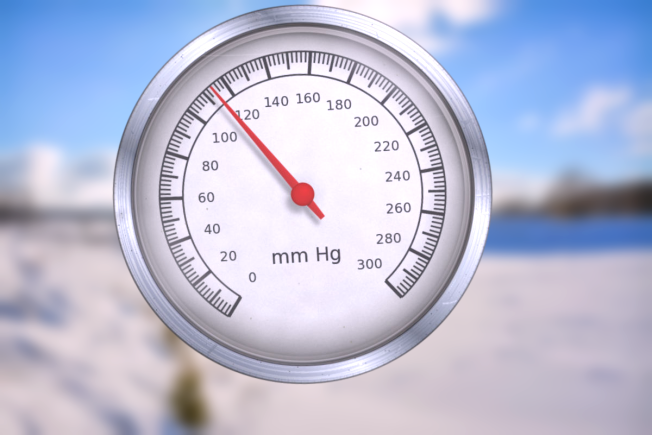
114 mmHg
